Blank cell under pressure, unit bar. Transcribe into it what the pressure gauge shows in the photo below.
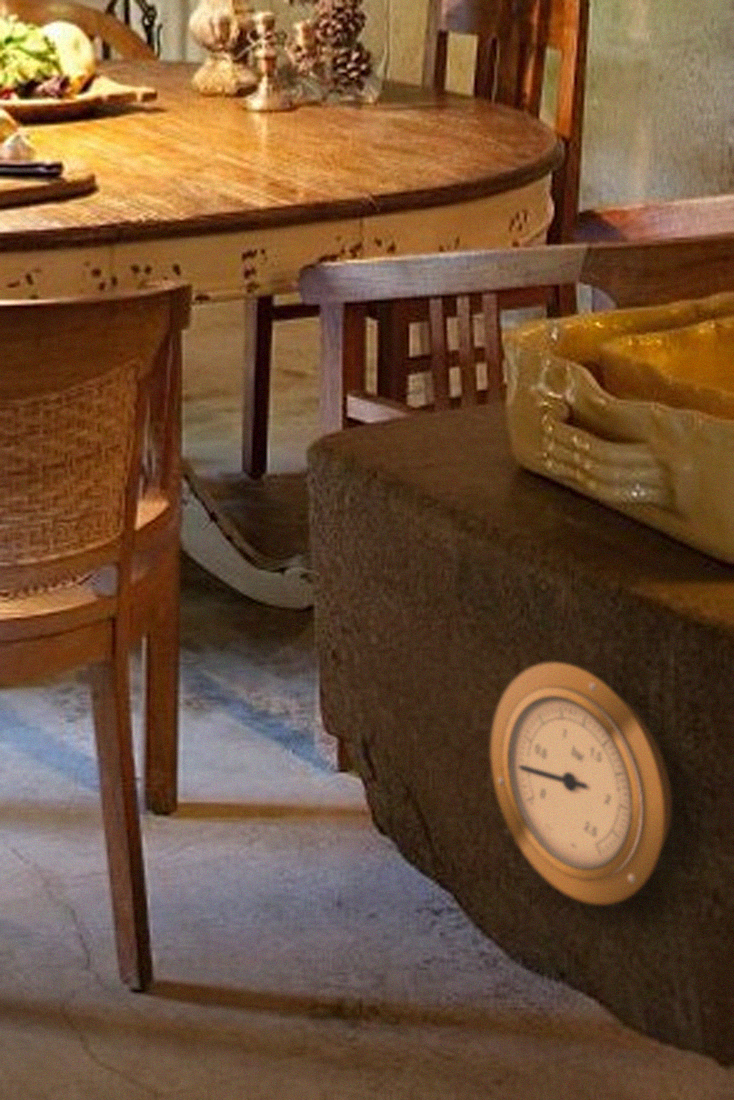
0.25 bar
